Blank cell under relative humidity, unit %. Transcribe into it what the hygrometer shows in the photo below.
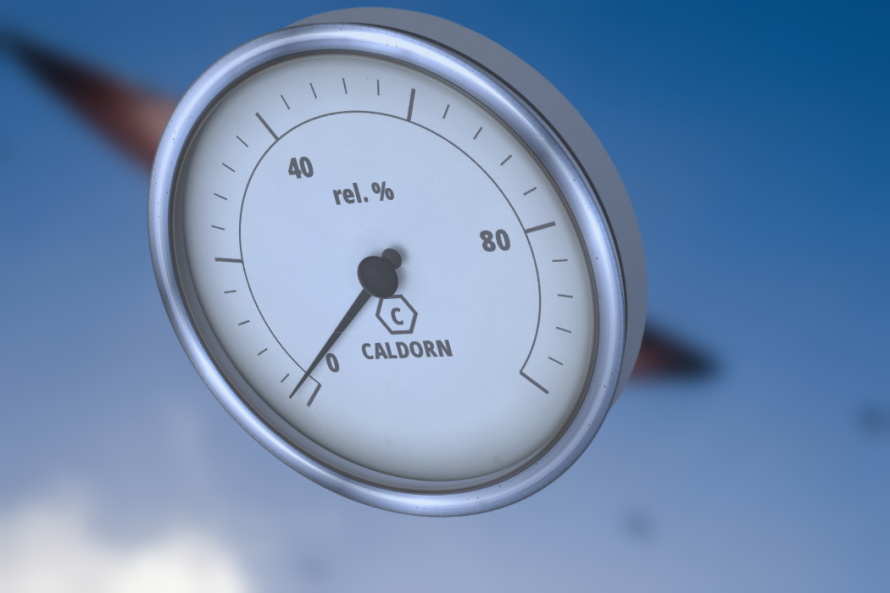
2 %
